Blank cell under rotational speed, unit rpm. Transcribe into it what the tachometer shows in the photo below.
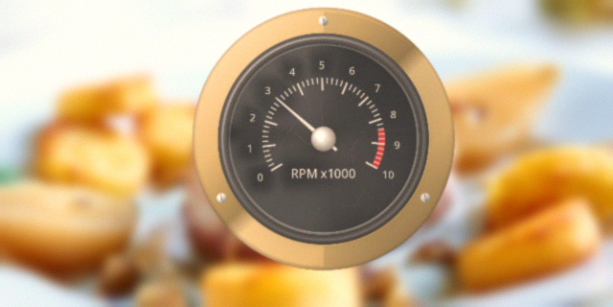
3000 rpm
